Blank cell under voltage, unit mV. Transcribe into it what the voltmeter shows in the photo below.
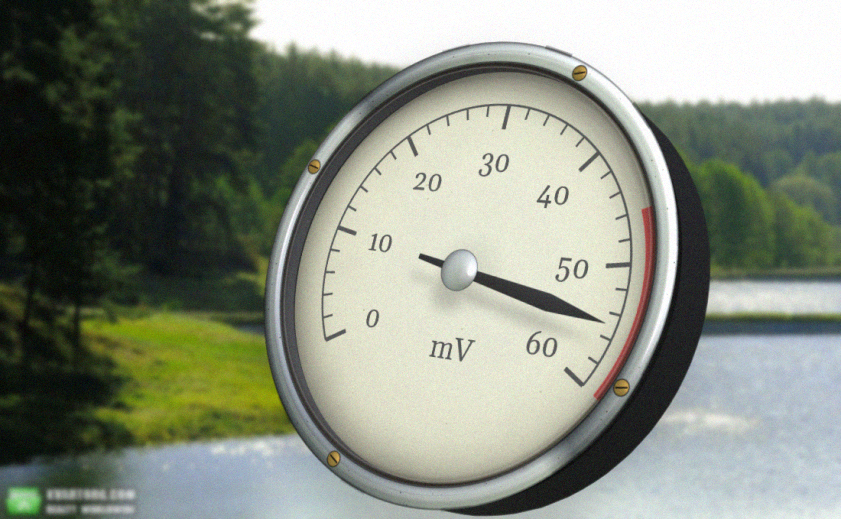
55 mV
